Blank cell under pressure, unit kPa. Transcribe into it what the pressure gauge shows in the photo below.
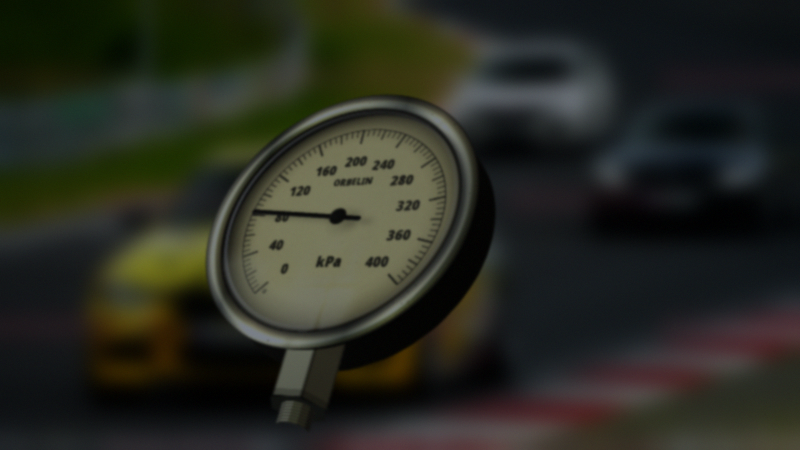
80 kPa
